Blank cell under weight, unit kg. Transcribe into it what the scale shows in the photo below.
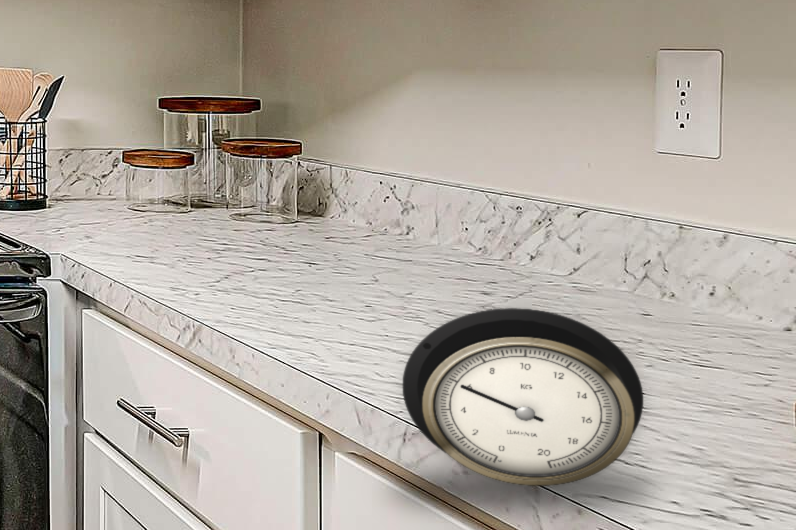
6 kg
